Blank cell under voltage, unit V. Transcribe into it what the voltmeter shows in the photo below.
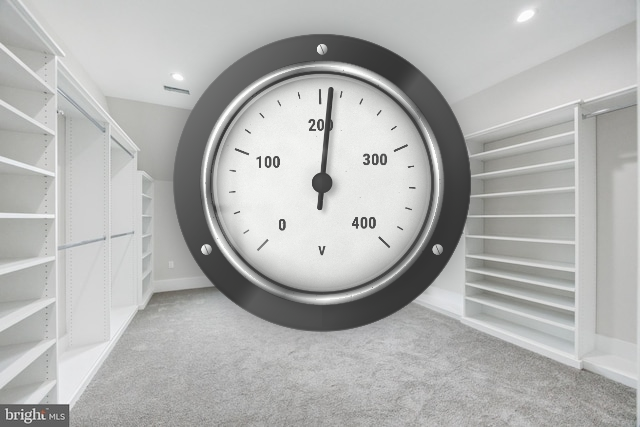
210 V
